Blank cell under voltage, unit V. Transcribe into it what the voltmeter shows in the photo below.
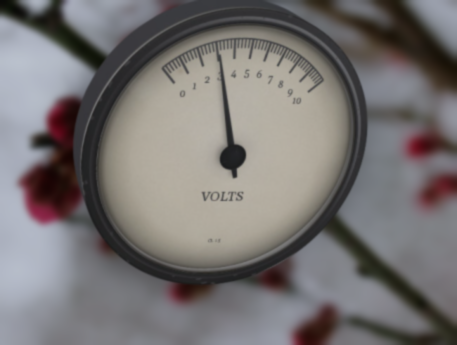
3 V
